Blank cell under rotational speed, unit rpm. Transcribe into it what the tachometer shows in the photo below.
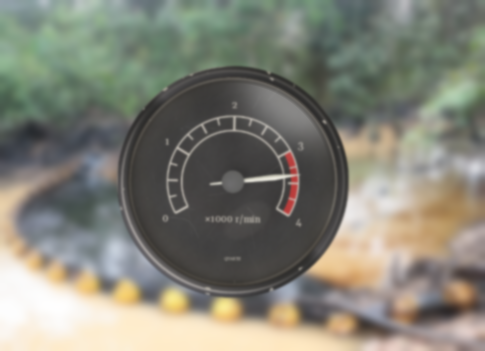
3375 rpm
